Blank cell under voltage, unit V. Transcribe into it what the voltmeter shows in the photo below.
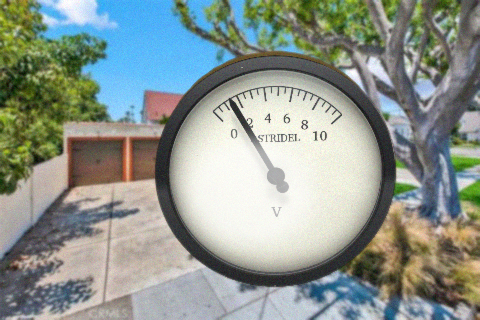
1.5 V
